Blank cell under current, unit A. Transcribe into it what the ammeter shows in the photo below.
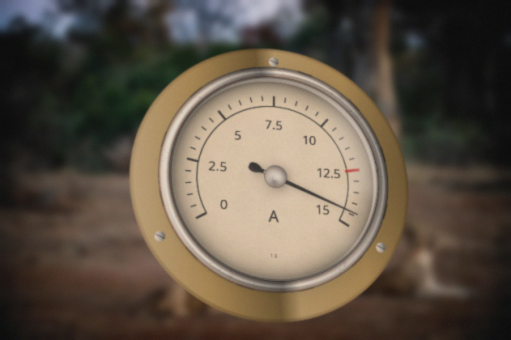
14.5 A
